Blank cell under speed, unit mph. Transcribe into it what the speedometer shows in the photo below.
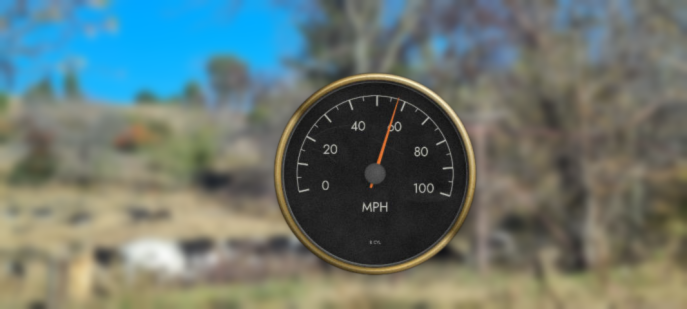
57.5 mph
